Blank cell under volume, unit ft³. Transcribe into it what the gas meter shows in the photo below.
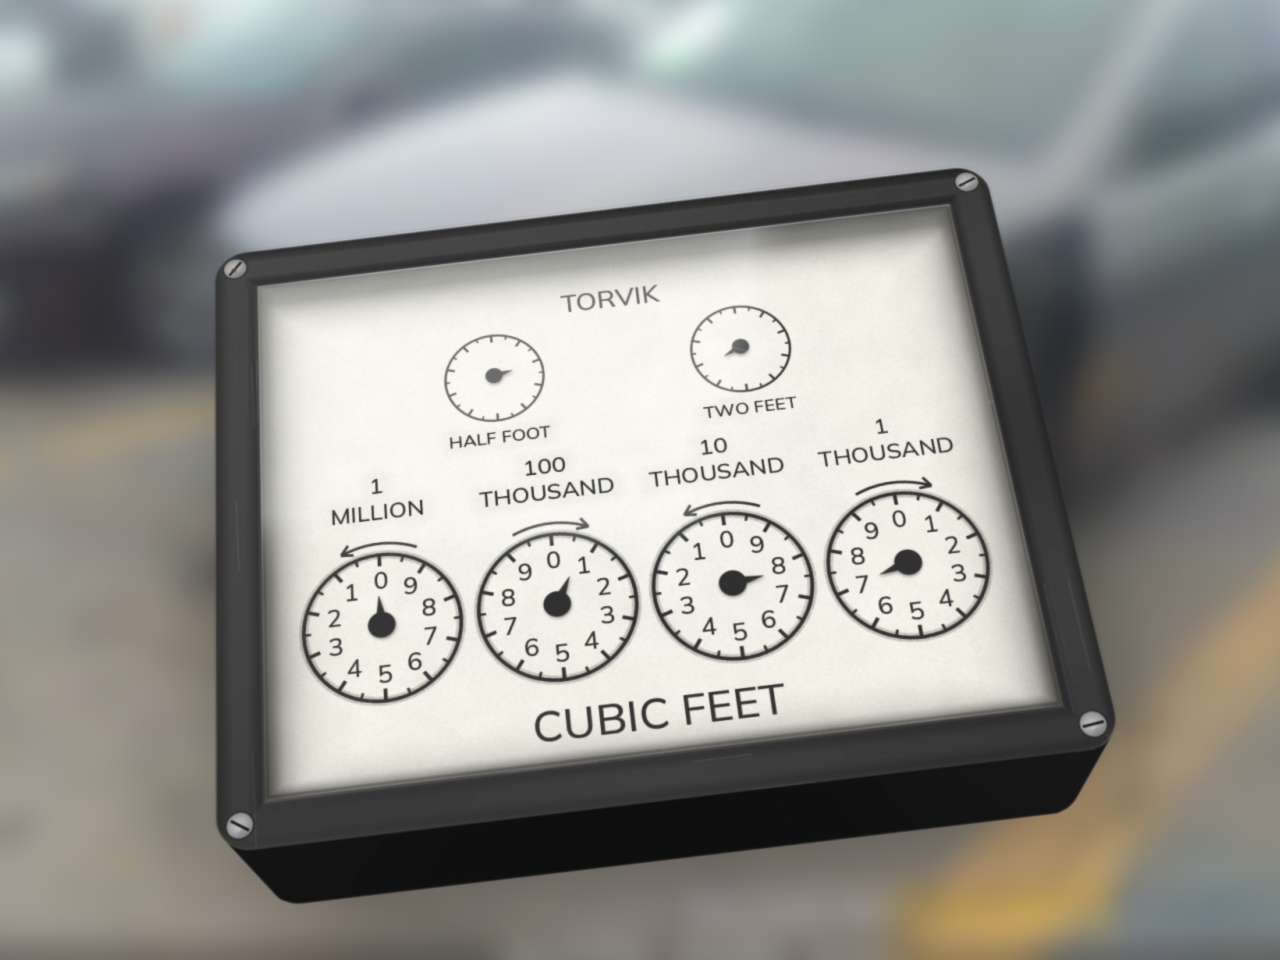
7700 ft³
